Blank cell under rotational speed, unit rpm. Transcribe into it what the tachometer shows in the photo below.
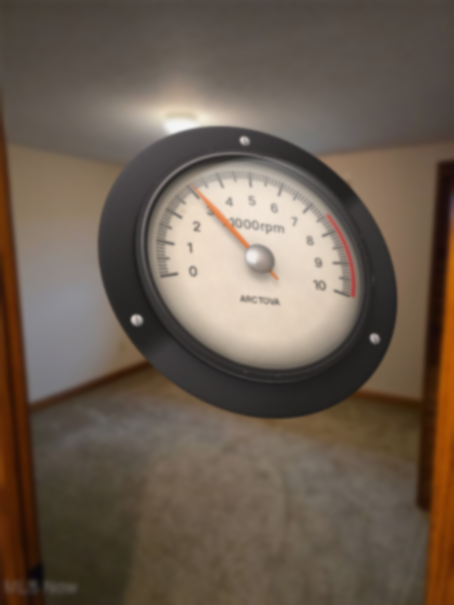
3000 rpm
